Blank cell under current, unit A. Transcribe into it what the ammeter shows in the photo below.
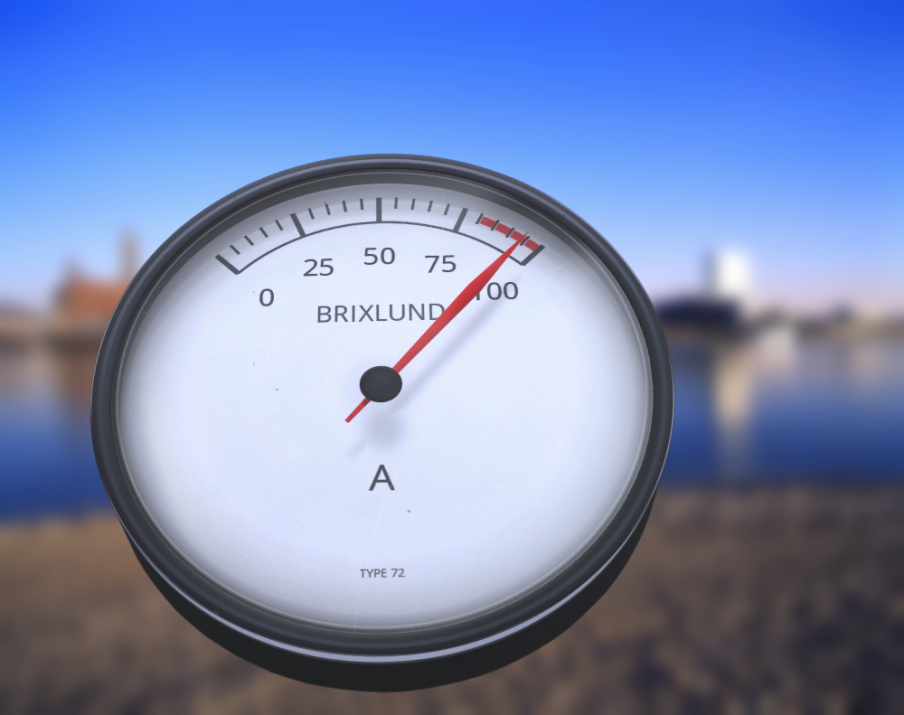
95 A
